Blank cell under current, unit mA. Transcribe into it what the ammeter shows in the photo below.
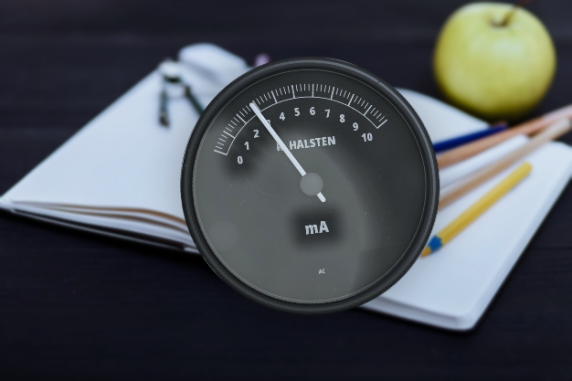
2.8 mA
